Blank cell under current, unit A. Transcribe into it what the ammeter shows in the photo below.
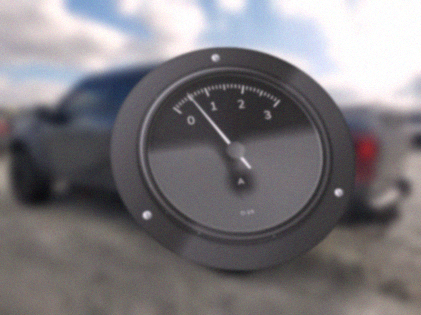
0.5 A
